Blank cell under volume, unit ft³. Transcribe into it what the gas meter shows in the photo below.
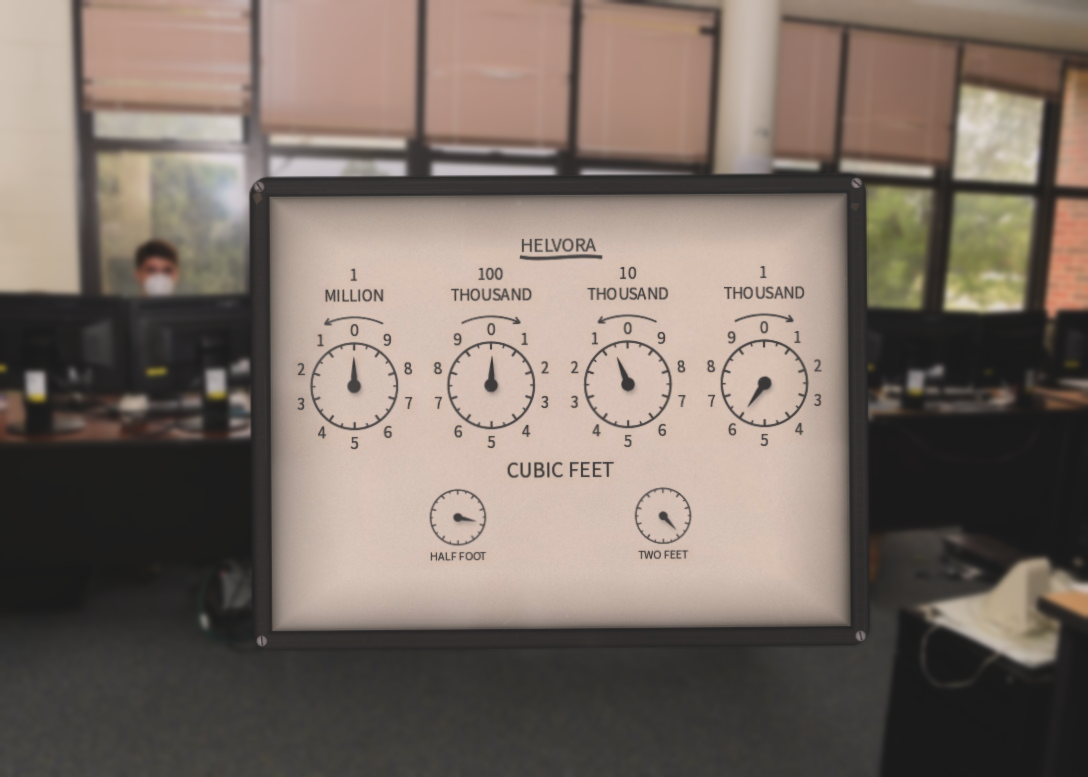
600 ft³
